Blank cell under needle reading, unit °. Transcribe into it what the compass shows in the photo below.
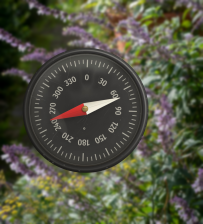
250 °
